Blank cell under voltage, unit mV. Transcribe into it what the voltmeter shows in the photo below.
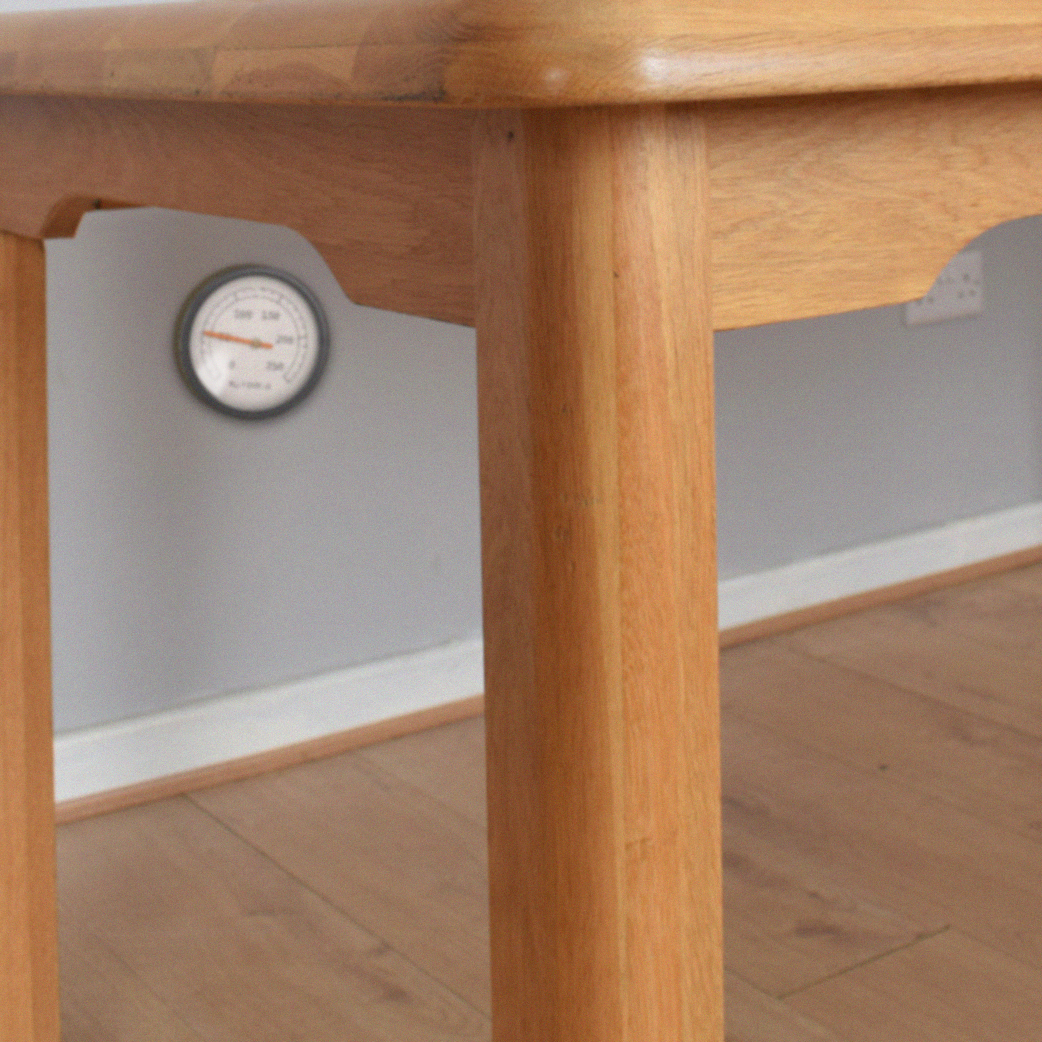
50 mV
